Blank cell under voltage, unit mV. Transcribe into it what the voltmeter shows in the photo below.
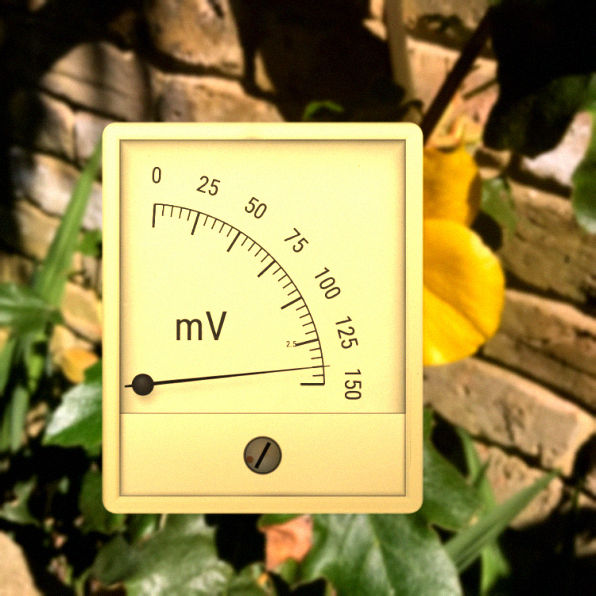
140 mV
